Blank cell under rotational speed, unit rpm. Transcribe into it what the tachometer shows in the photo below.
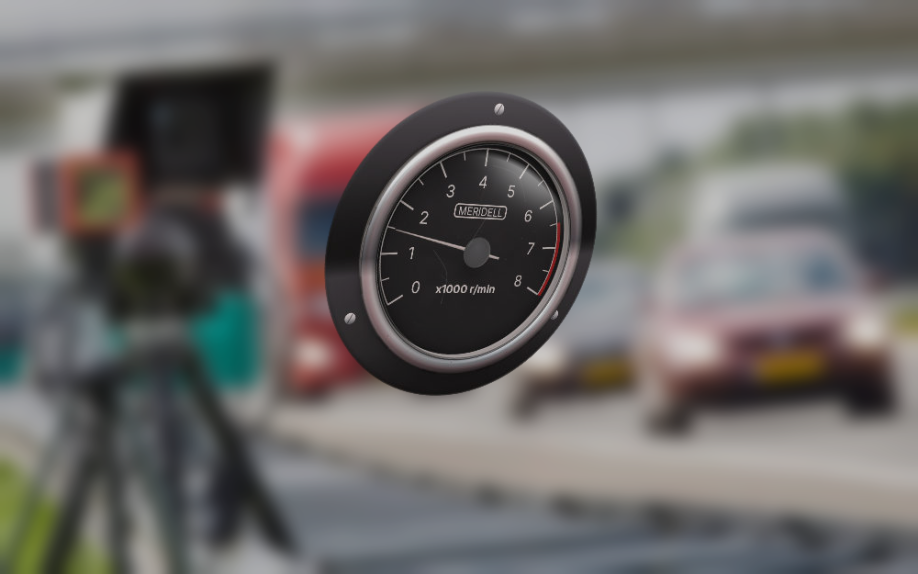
1500 rpm
